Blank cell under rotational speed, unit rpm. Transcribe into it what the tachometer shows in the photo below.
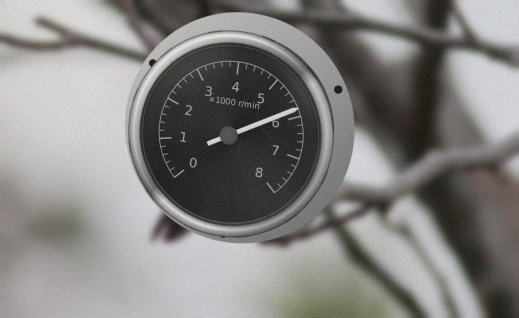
5800 rpm
